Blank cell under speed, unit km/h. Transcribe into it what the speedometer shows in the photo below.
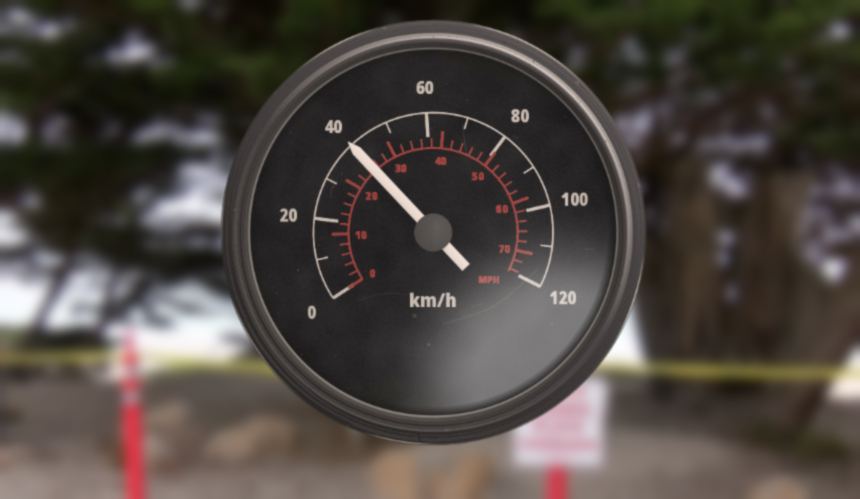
40 km/h
